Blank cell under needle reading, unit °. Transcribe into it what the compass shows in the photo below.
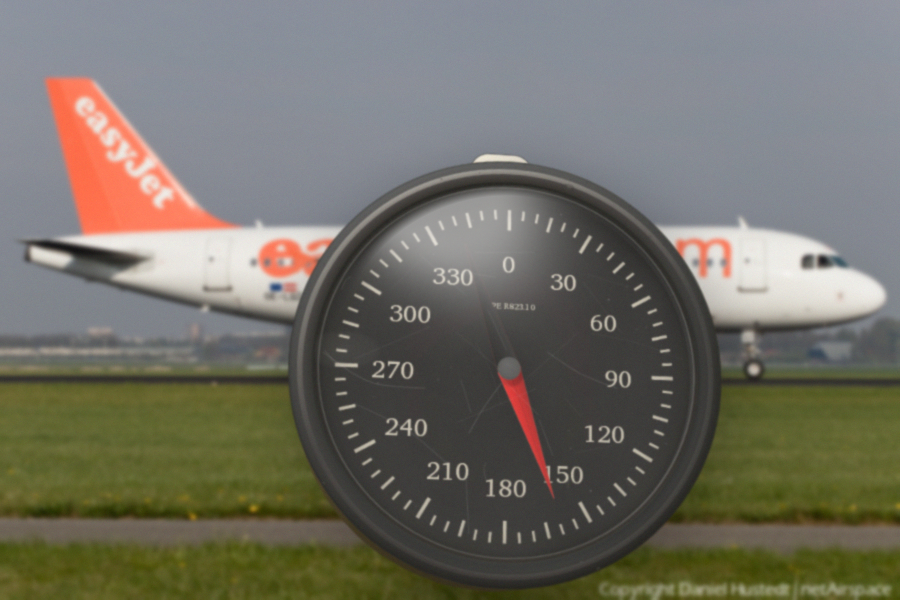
160 °
